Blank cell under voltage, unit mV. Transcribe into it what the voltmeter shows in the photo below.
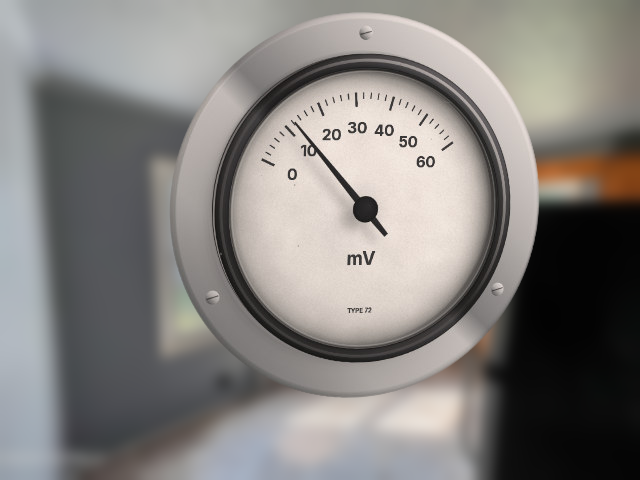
12 mV
